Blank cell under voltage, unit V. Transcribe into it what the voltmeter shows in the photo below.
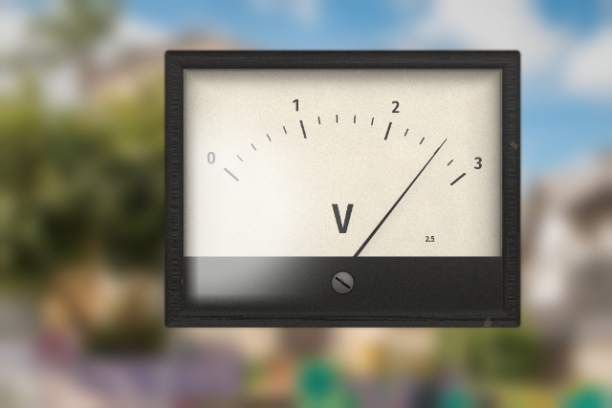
2.6 V
